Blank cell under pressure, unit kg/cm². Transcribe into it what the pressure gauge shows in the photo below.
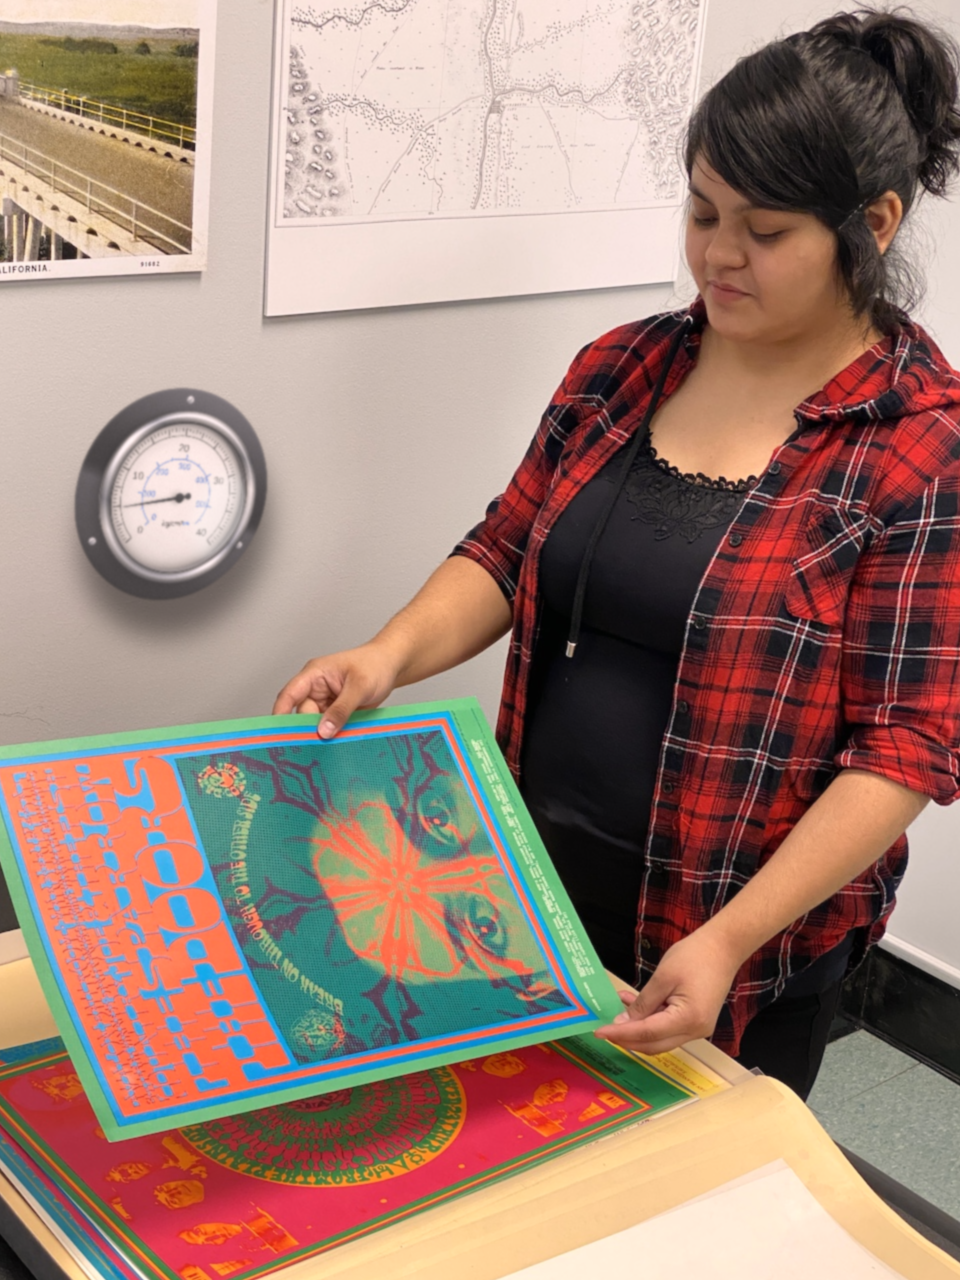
5 kg/cm²
